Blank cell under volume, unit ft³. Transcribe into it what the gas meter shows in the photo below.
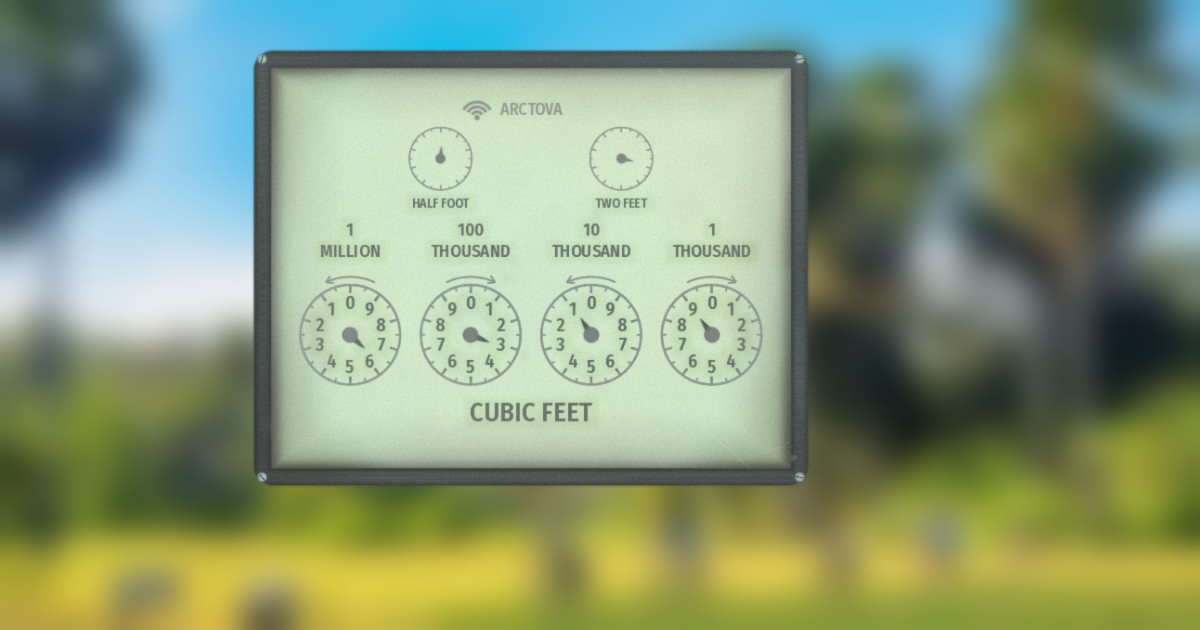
630900 ft³
